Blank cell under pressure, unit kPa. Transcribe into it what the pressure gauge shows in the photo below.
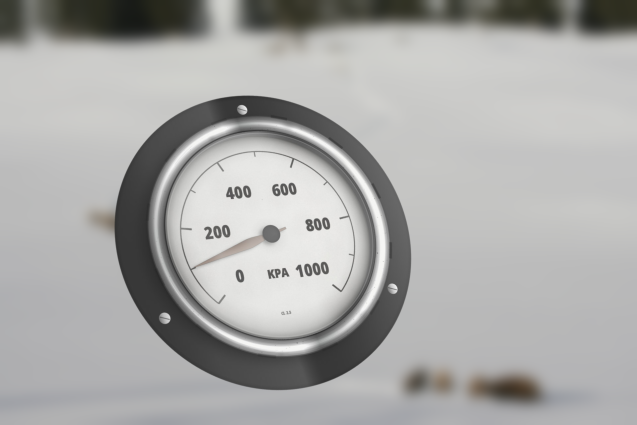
100 kPa
